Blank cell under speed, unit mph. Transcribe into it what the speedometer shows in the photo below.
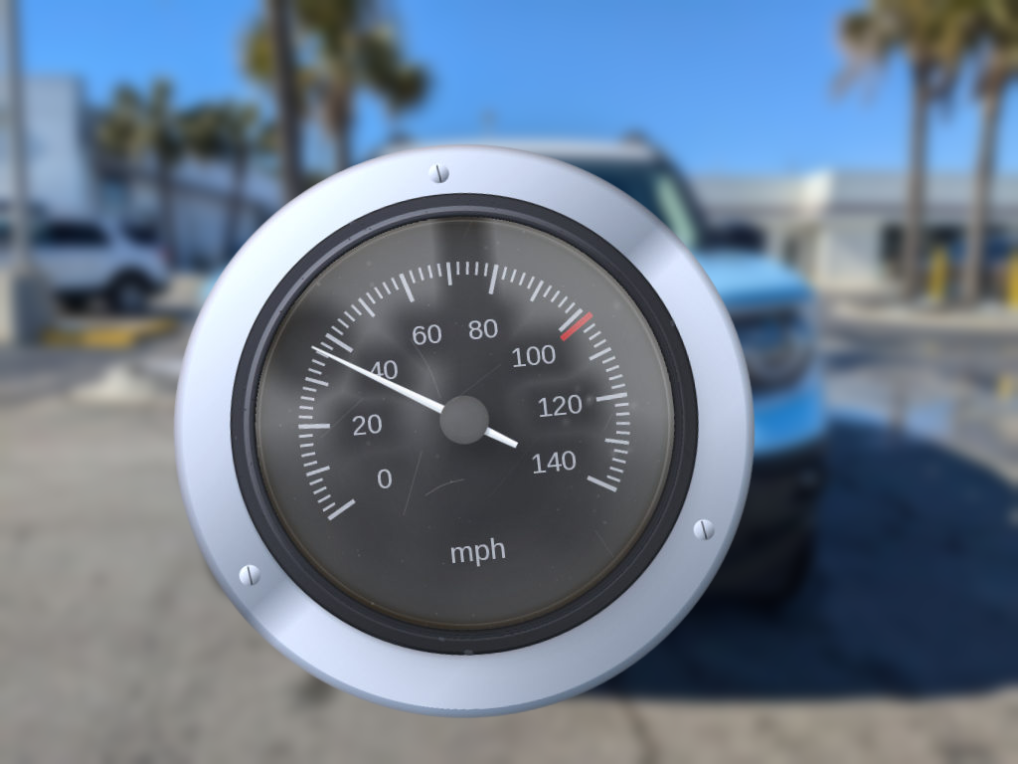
36 mph
